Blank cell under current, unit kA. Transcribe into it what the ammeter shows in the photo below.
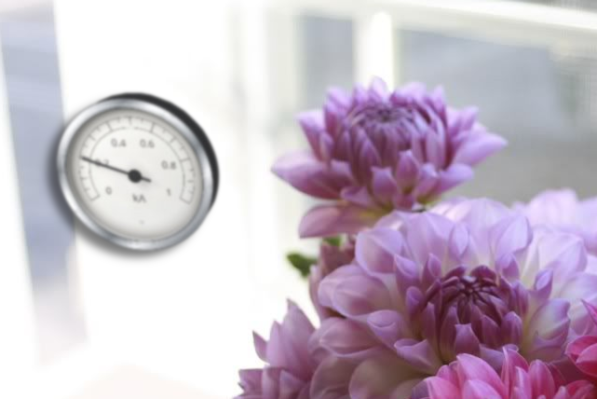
0.2 kA
